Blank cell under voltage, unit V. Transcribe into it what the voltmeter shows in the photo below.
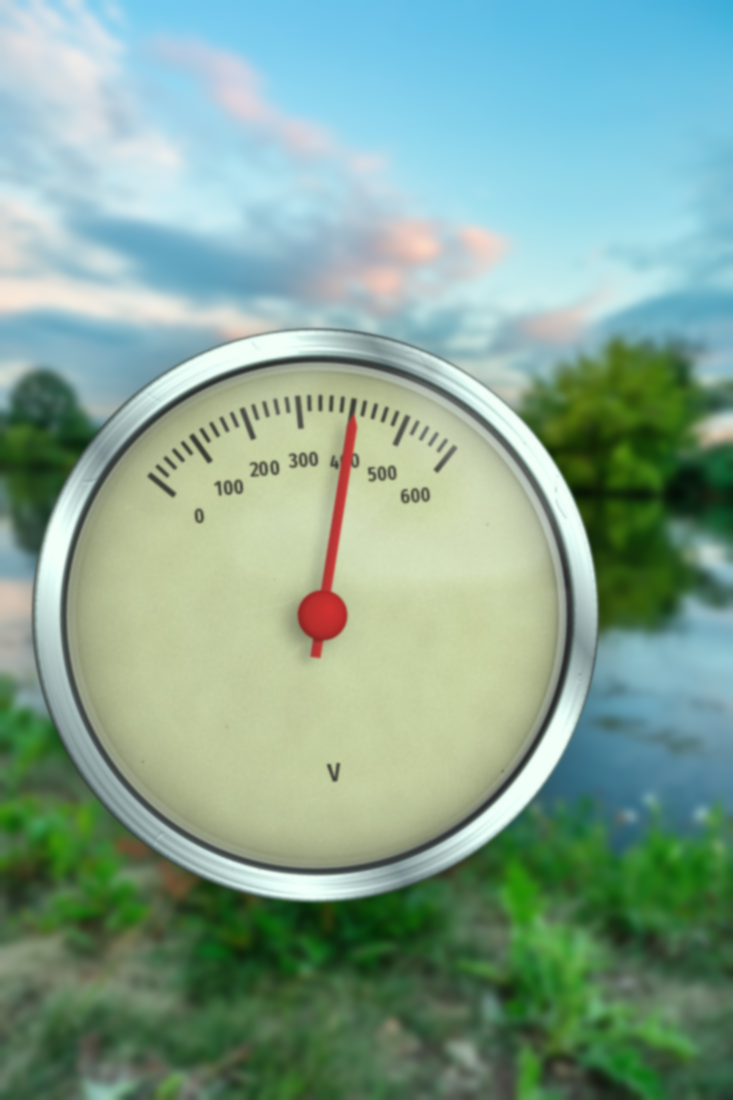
400 V
